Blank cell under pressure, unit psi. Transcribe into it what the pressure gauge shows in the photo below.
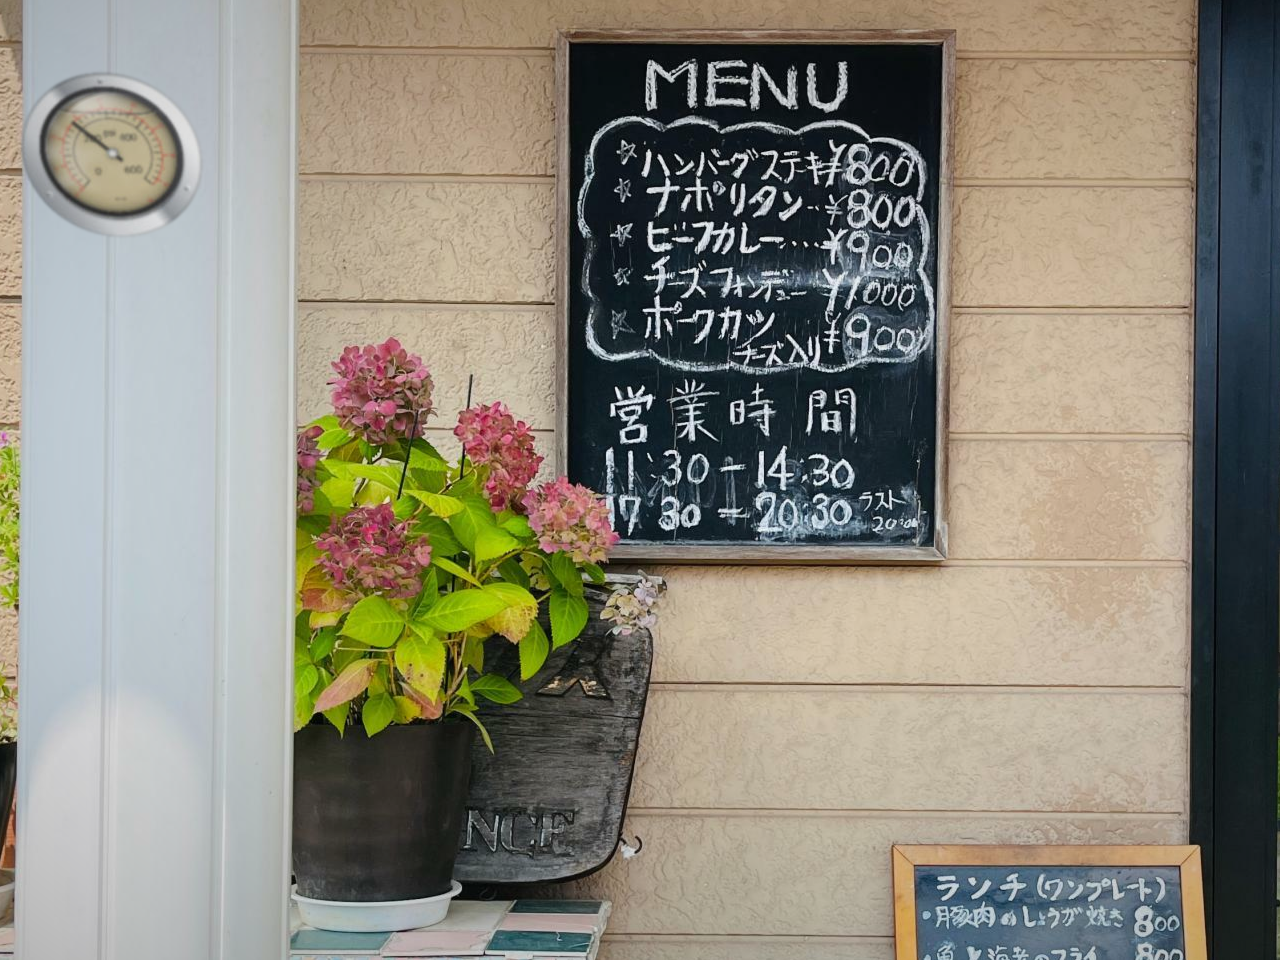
200 psi
